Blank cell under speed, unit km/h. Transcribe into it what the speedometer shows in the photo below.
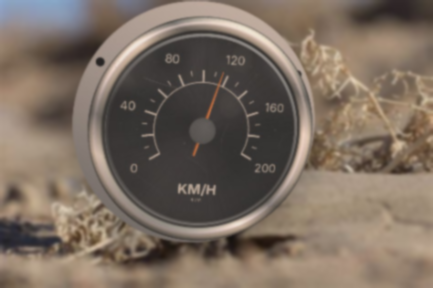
115 km/h
